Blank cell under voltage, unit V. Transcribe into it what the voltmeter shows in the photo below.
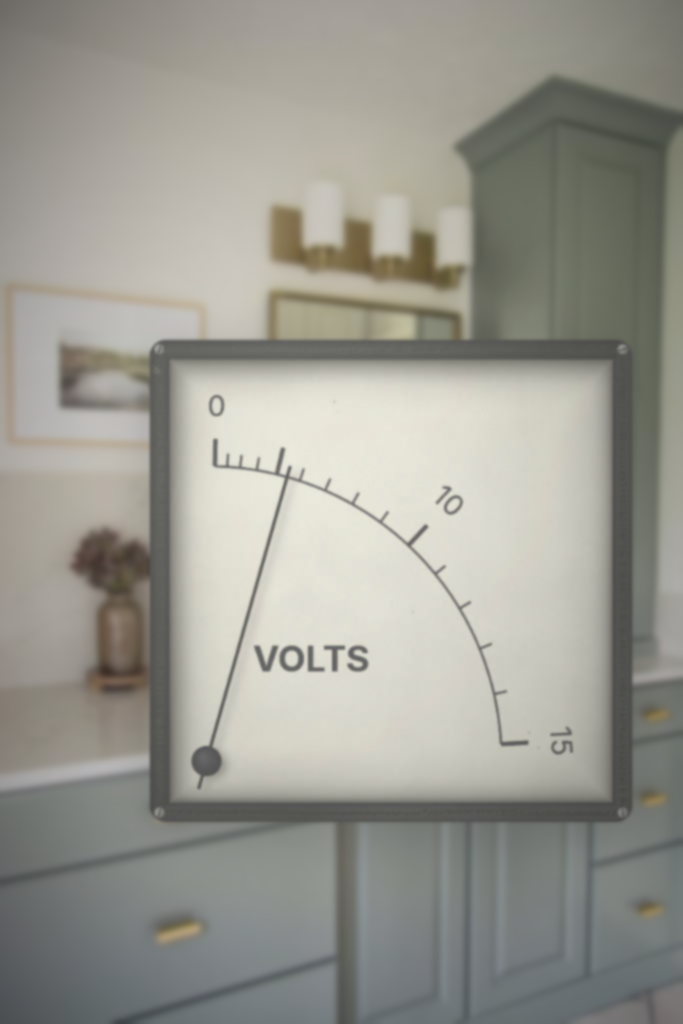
5.5 V
